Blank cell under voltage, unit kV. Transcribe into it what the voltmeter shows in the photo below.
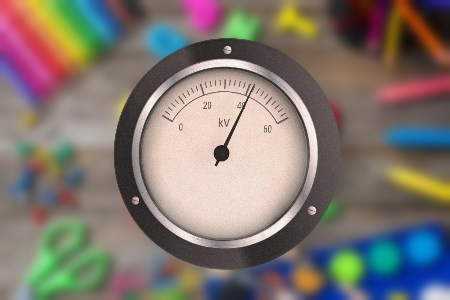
42 kV
